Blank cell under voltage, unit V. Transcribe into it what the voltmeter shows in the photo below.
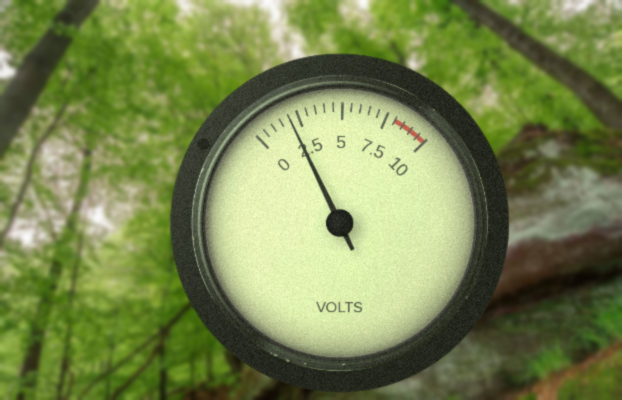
2 V
